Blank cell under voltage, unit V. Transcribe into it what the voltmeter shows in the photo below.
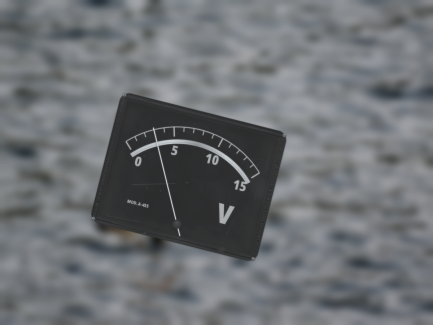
3 V
